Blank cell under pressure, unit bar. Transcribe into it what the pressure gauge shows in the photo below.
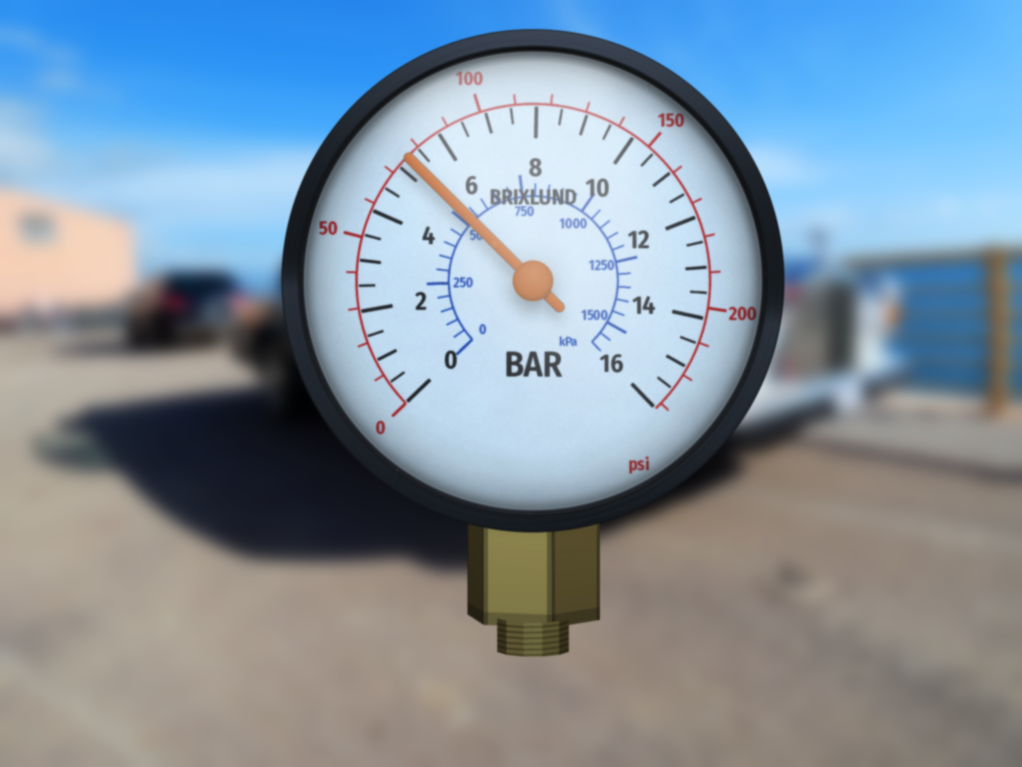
5.25 bar
